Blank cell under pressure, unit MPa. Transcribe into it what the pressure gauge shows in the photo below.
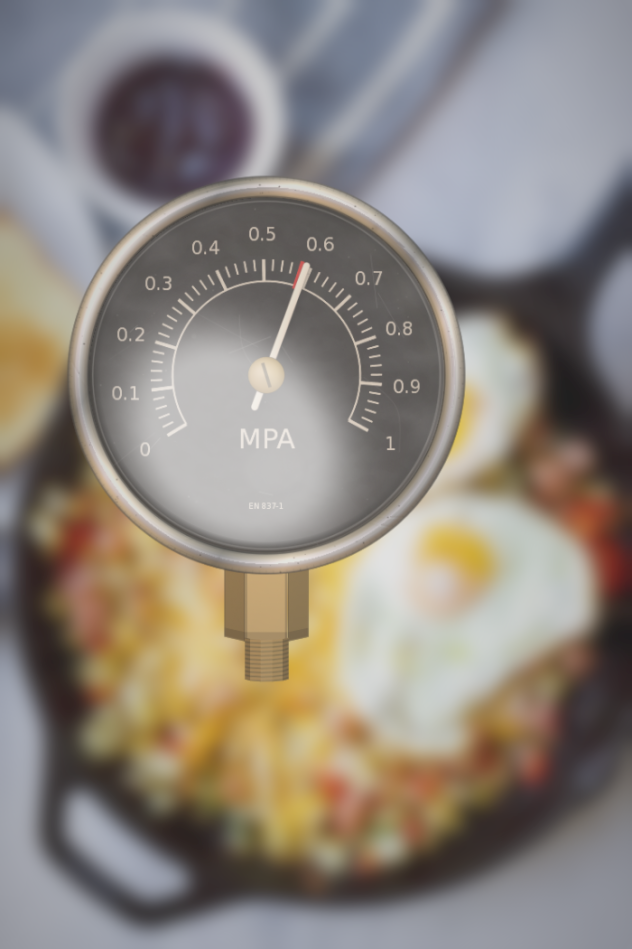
0.59 MPa
